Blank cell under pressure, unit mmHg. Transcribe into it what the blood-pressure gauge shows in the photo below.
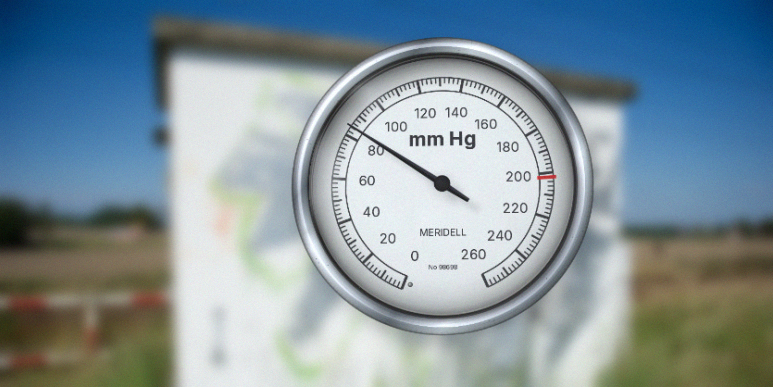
84 mmHg
